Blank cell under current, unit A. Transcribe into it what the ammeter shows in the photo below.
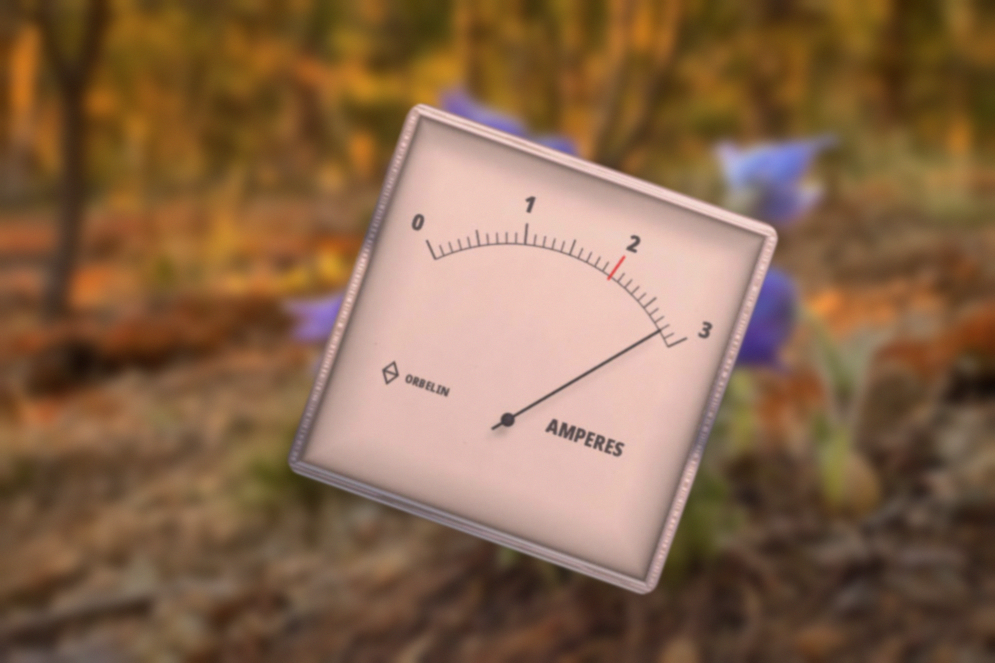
2.8 A
